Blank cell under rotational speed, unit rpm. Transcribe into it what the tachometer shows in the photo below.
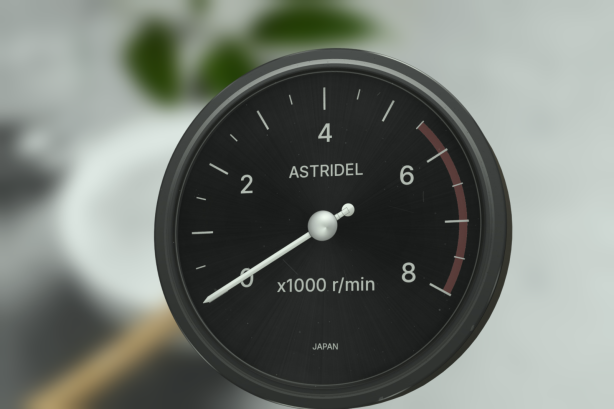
0 rpm
